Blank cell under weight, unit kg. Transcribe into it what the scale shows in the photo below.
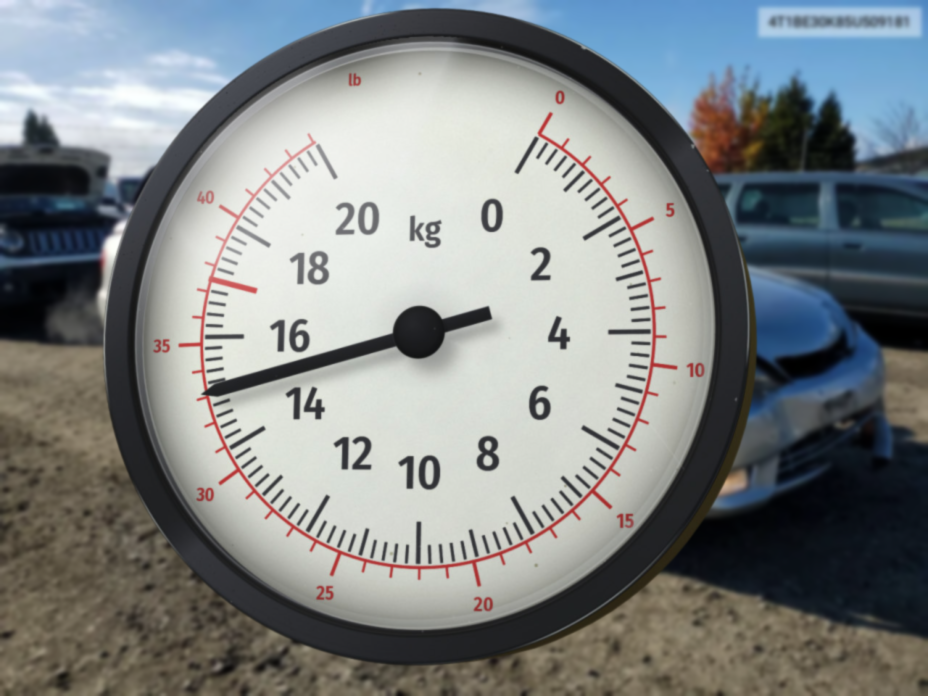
15 kg
